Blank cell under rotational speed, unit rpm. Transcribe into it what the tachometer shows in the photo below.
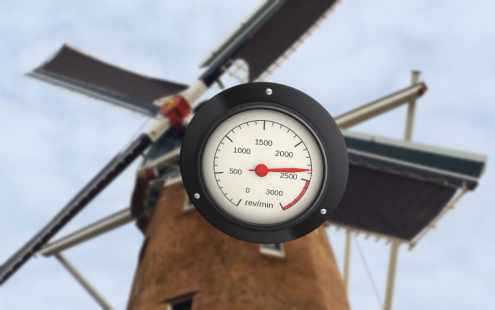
2350 rpm
